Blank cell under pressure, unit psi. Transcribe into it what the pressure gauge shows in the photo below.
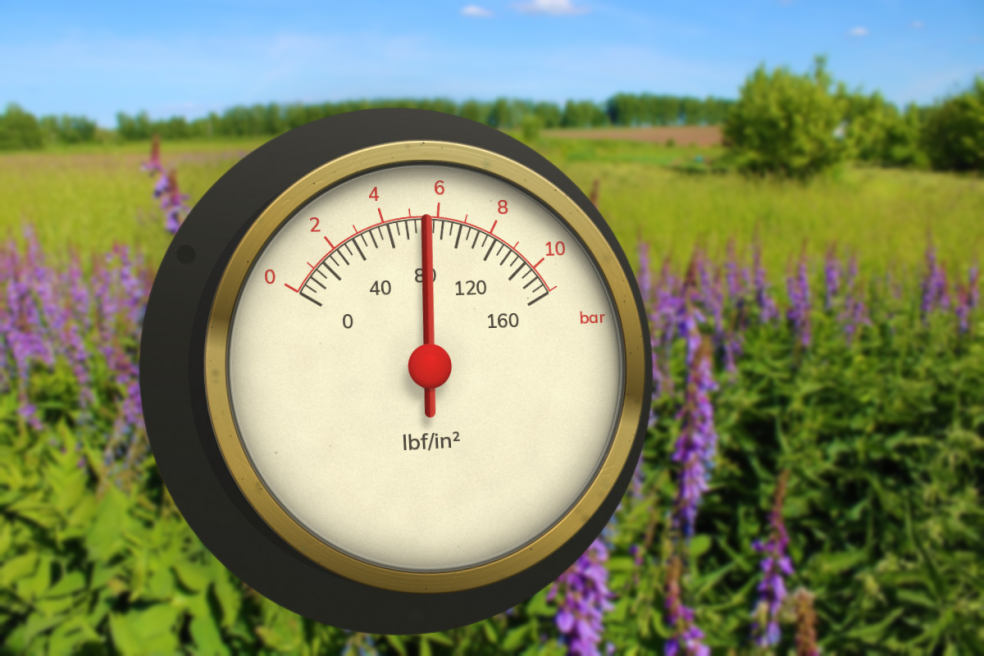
80 psi
